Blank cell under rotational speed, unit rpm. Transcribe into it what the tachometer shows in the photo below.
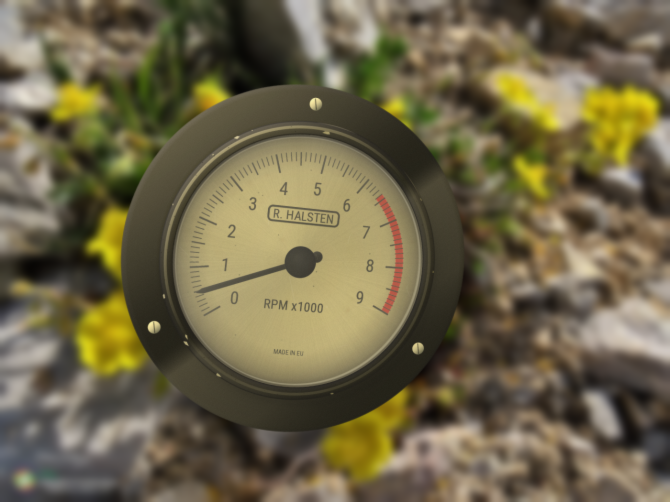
500 rpm
